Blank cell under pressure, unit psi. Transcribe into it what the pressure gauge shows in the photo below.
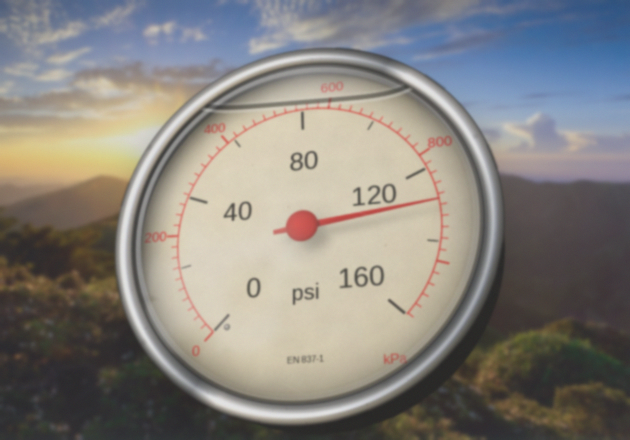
130 psi
